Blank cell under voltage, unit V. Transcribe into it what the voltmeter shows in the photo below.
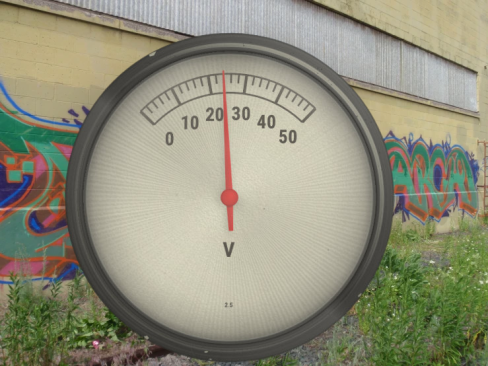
24 V
